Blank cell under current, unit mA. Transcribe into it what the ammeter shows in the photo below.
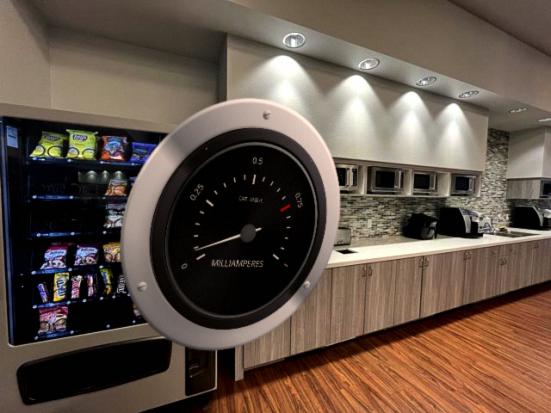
0.05 mA
